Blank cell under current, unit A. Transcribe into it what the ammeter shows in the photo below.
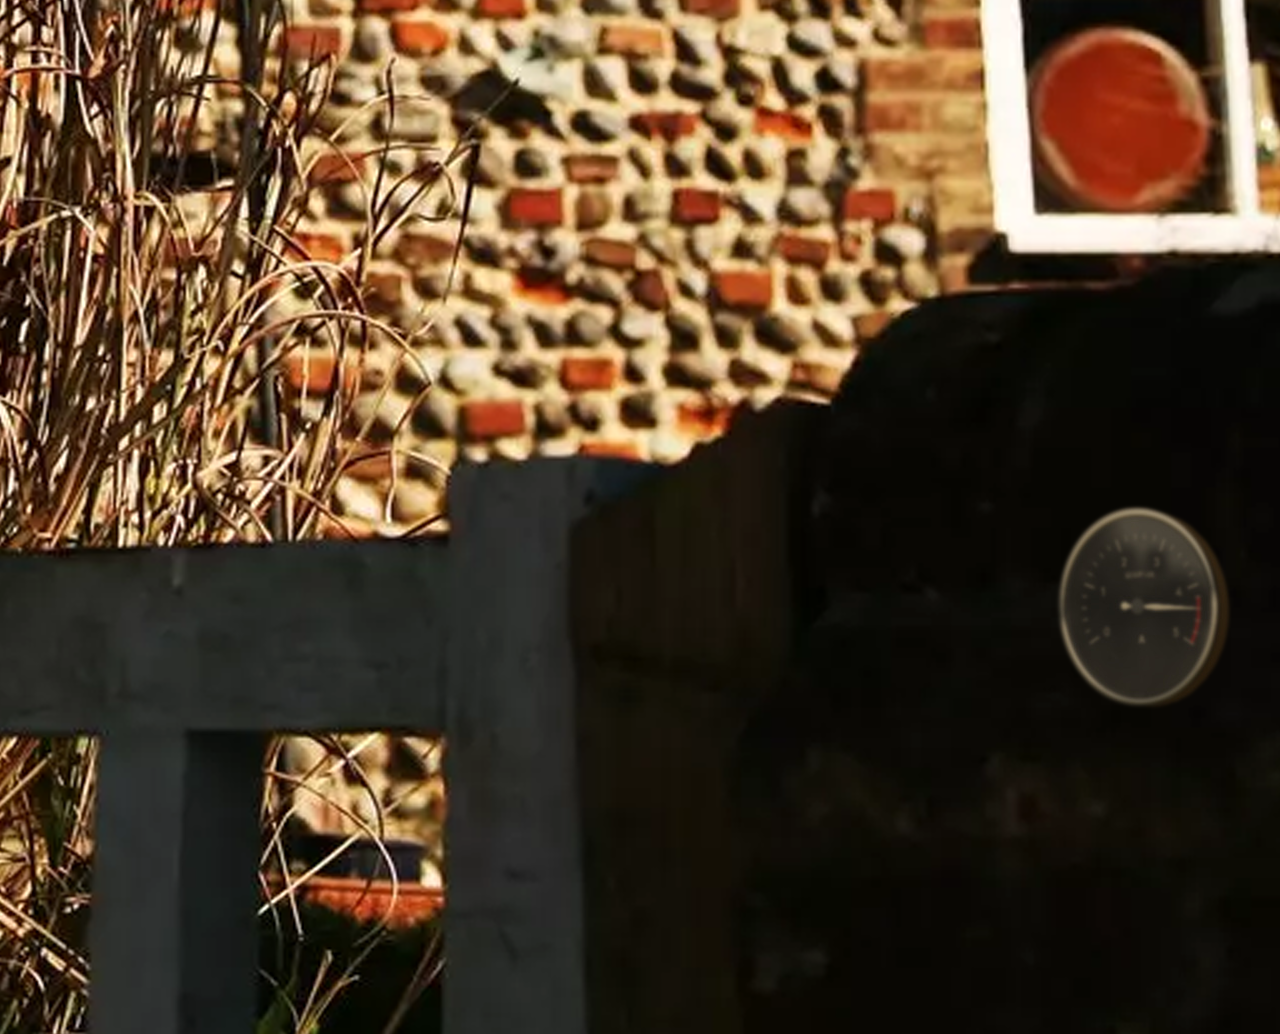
4.4 A
